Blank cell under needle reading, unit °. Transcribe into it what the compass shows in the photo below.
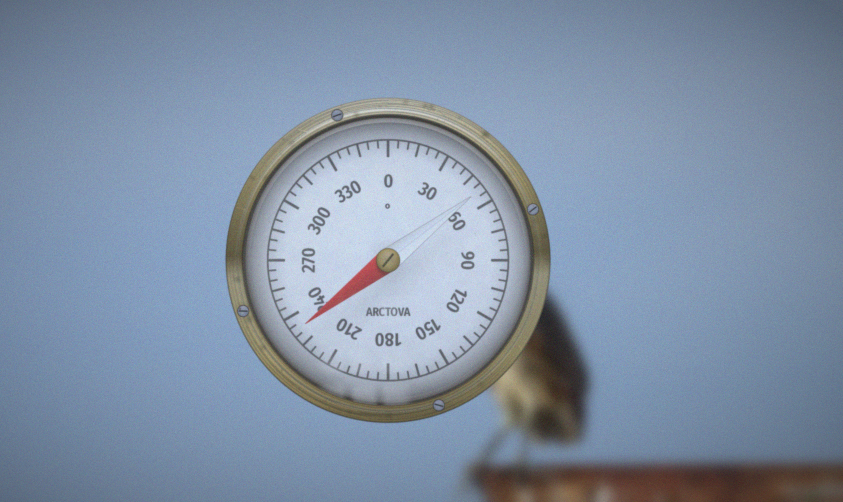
232.5 °
